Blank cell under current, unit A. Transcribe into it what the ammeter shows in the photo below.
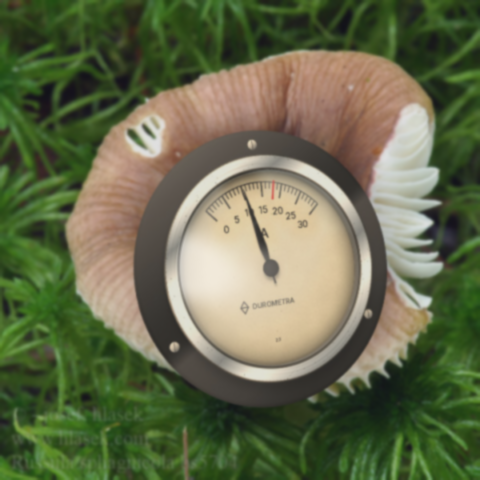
10 A
